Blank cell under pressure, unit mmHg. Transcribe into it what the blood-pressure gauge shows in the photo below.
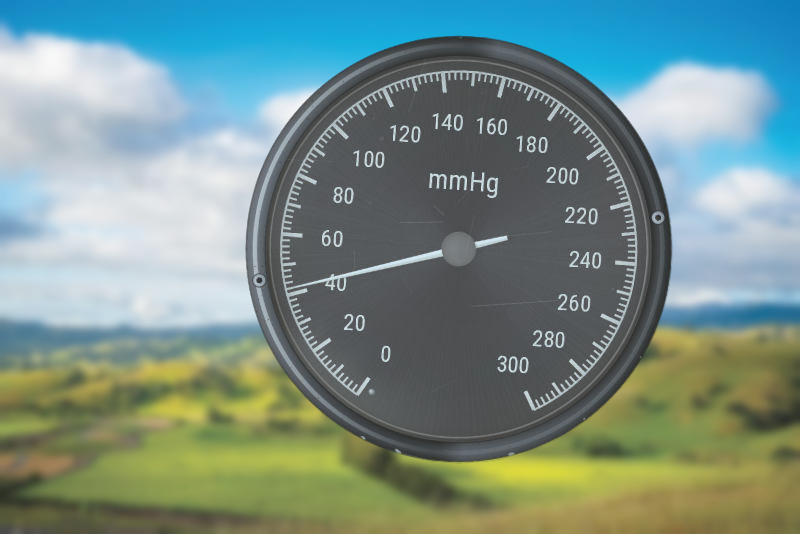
42 mmHg
